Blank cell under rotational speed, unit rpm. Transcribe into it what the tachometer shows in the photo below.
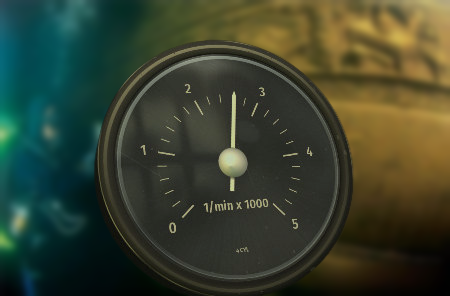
2600 rpm
